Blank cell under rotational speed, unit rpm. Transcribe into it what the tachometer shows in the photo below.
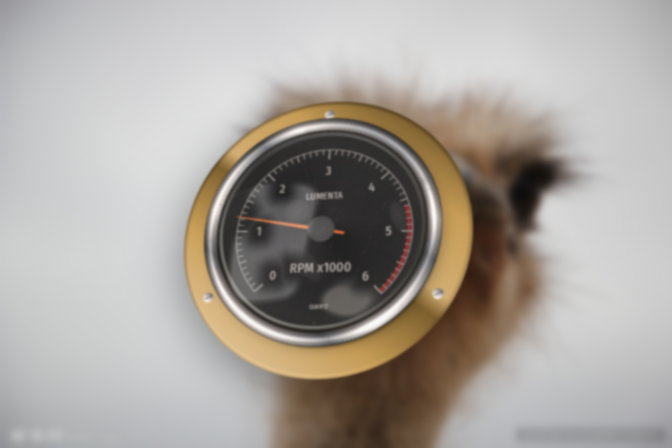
1200 rpm
